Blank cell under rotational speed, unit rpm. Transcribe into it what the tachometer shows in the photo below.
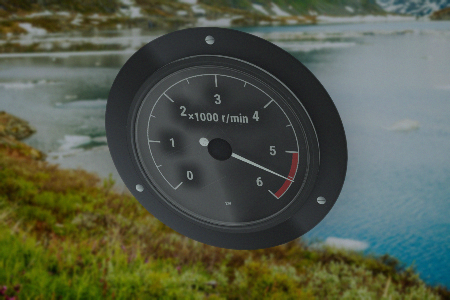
5500 rpm
